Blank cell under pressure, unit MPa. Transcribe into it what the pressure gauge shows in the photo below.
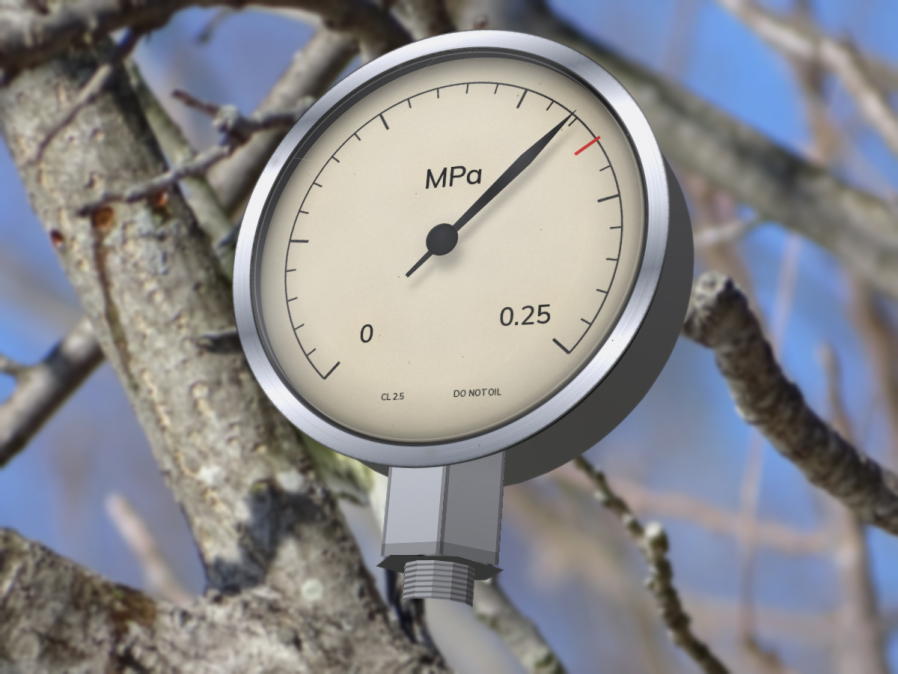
0.17 MPa
